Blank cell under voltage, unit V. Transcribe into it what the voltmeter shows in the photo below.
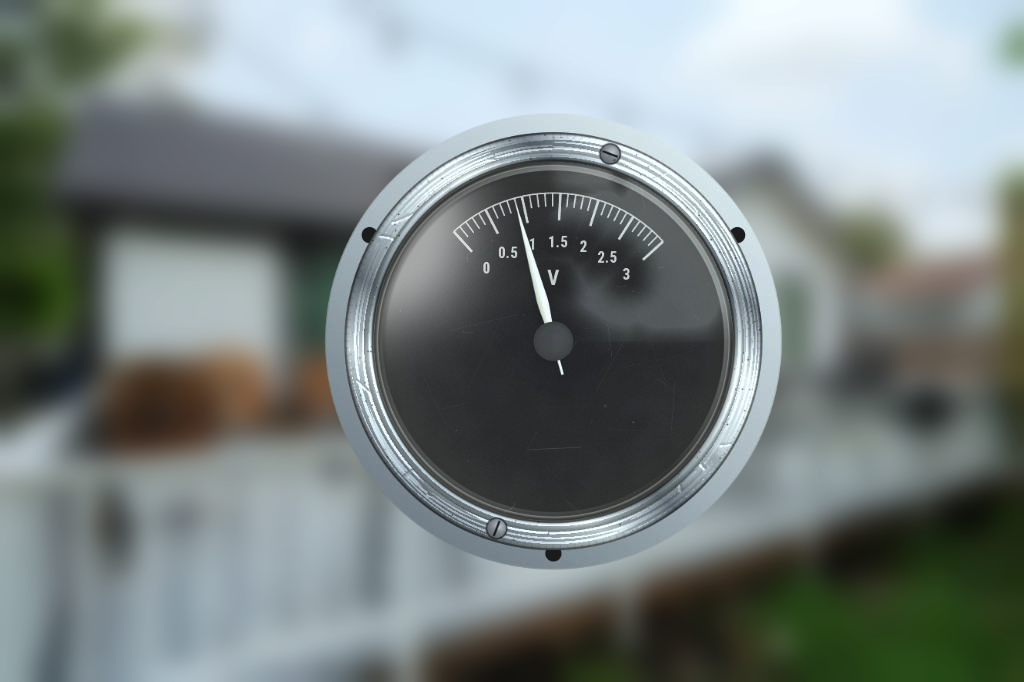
0.9 V
